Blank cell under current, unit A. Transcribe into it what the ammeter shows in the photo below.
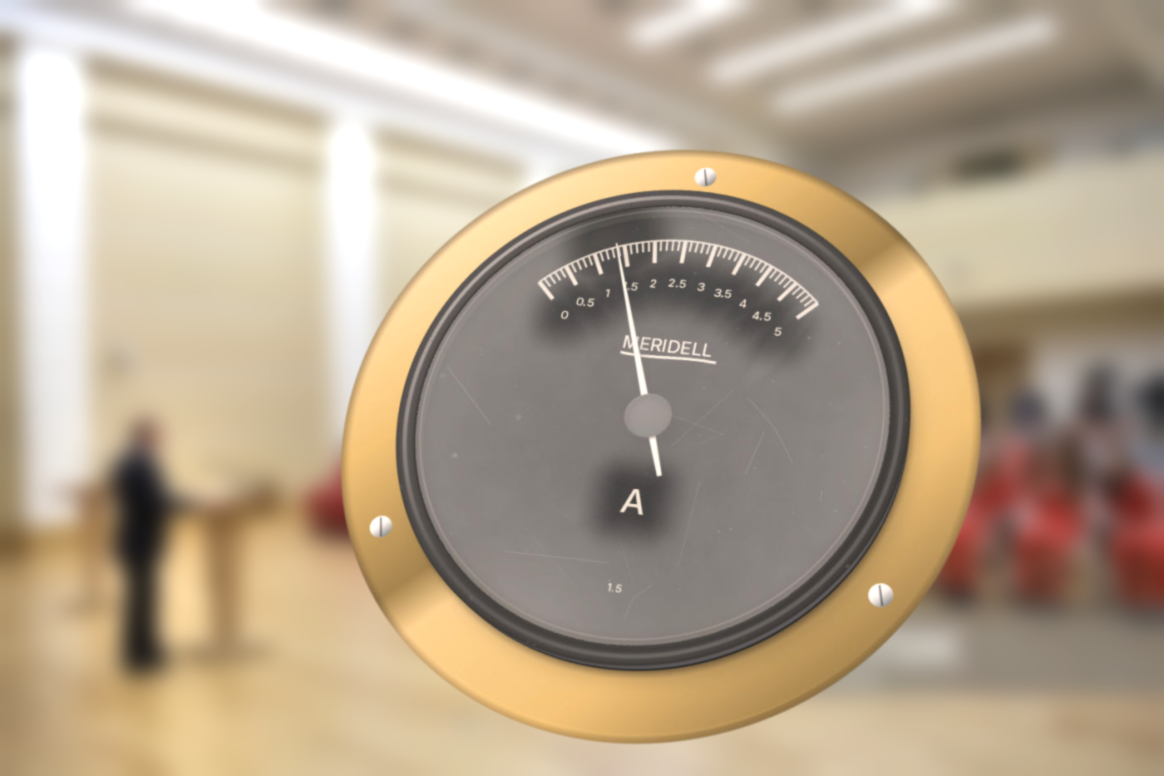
1.4 A
